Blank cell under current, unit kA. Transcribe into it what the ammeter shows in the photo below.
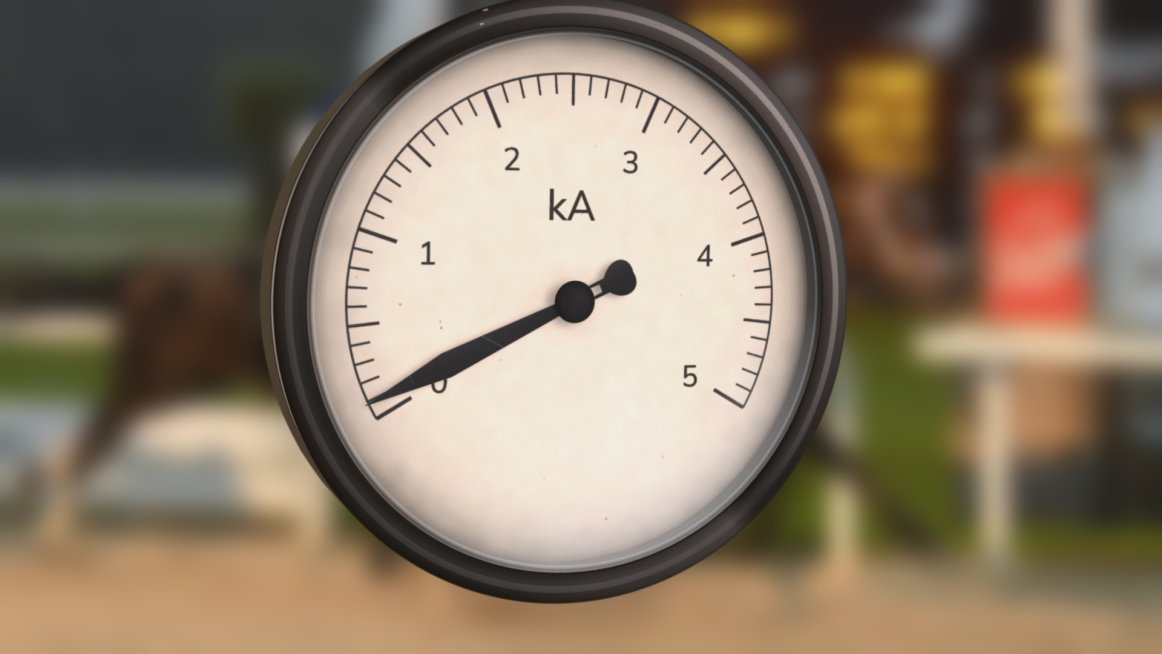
0.1 kA
